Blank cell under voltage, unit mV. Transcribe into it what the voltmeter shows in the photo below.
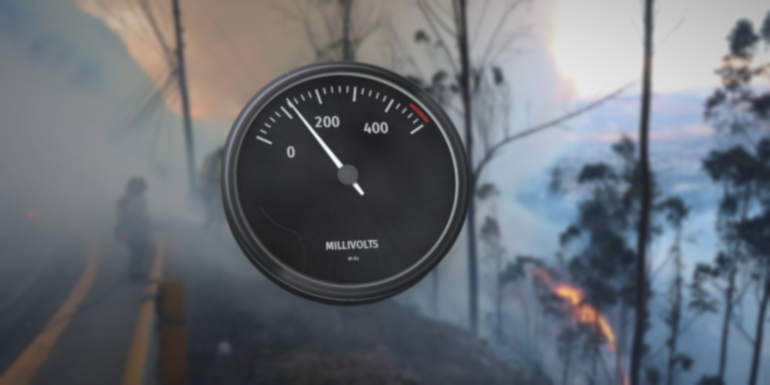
120 mV
